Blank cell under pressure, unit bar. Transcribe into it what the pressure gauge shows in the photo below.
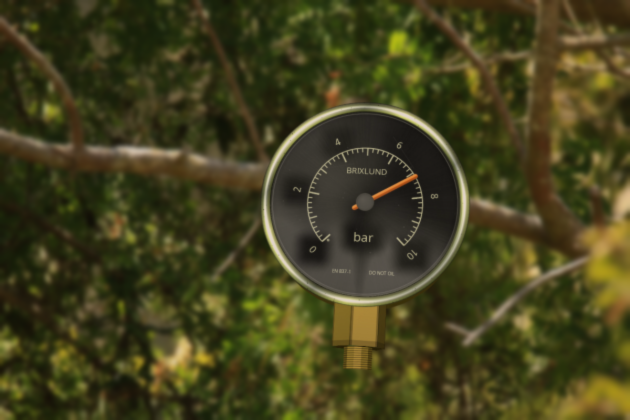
7.2 bar
